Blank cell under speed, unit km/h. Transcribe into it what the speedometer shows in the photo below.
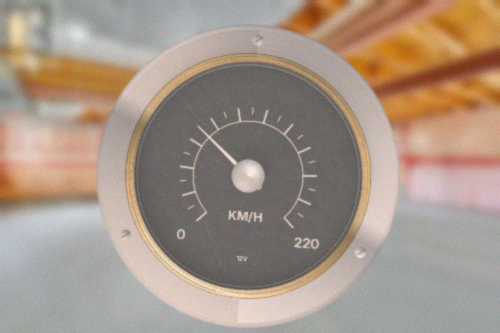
70 km/h
